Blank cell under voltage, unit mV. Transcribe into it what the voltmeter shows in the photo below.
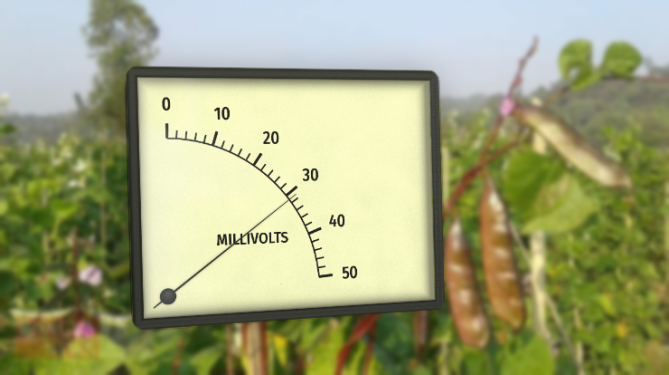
31 mV
